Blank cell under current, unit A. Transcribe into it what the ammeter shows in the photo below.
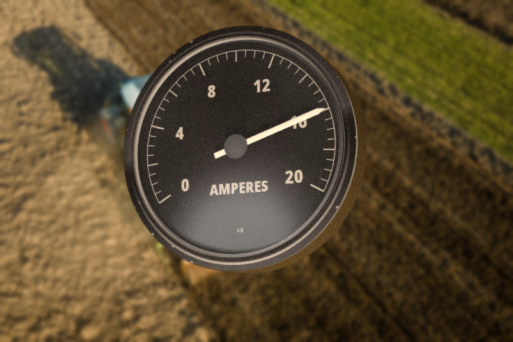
16 A
